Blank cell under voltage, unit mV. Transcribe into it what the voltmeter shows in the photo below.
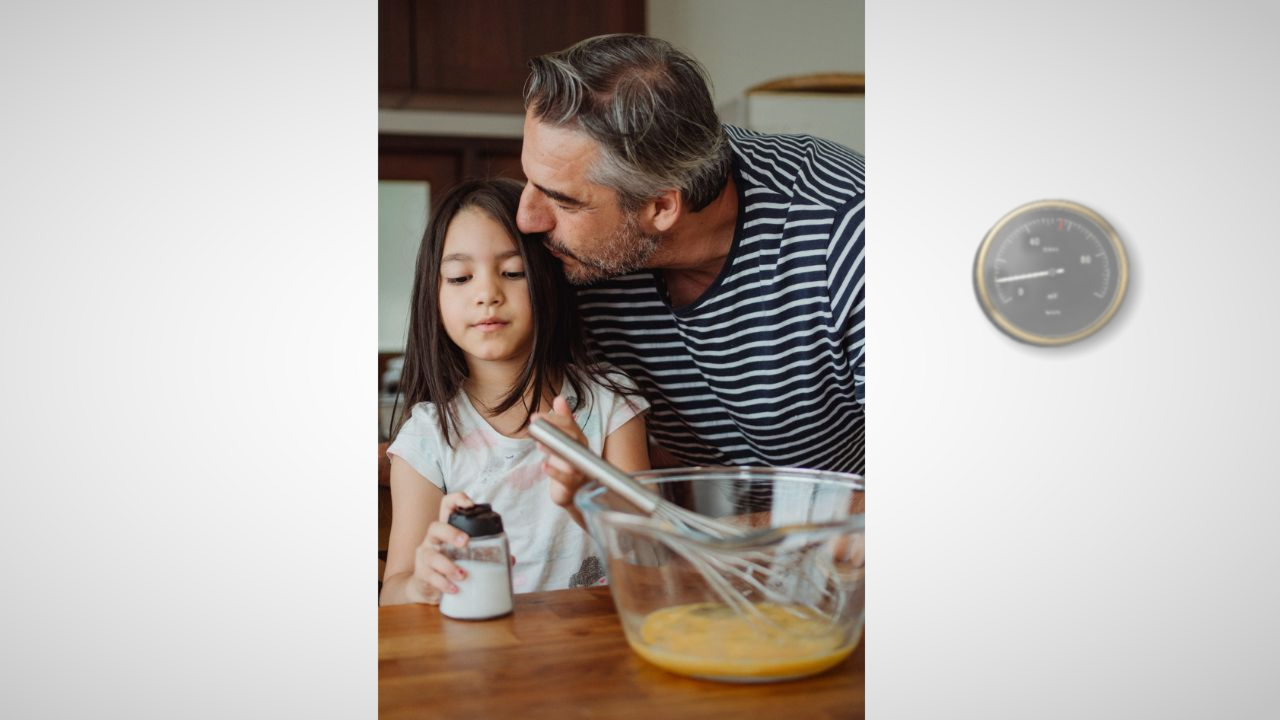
10 mV
